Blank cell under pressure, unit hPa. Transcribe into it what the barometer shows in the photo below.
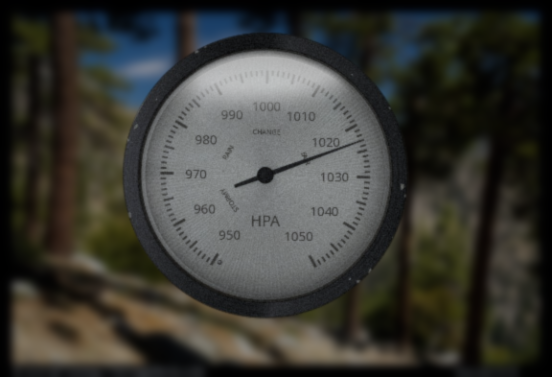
1023 hPa
